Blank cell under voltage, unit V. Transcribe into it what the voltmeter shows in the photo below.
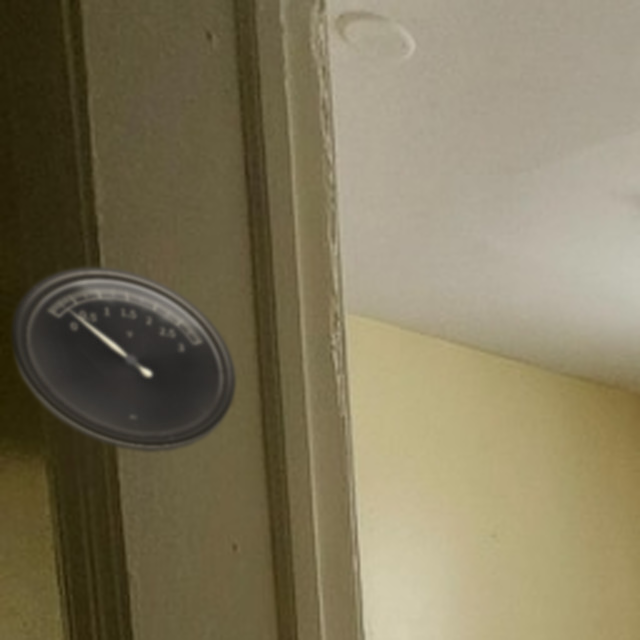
0.25 V
